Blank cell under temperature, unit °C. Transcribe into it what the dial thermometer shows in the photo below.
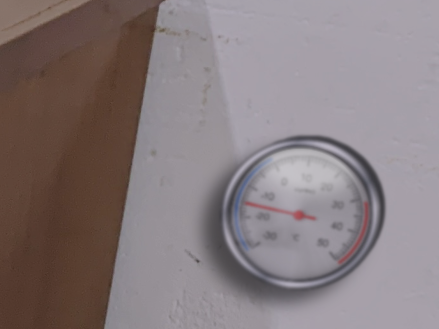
-15 °C
